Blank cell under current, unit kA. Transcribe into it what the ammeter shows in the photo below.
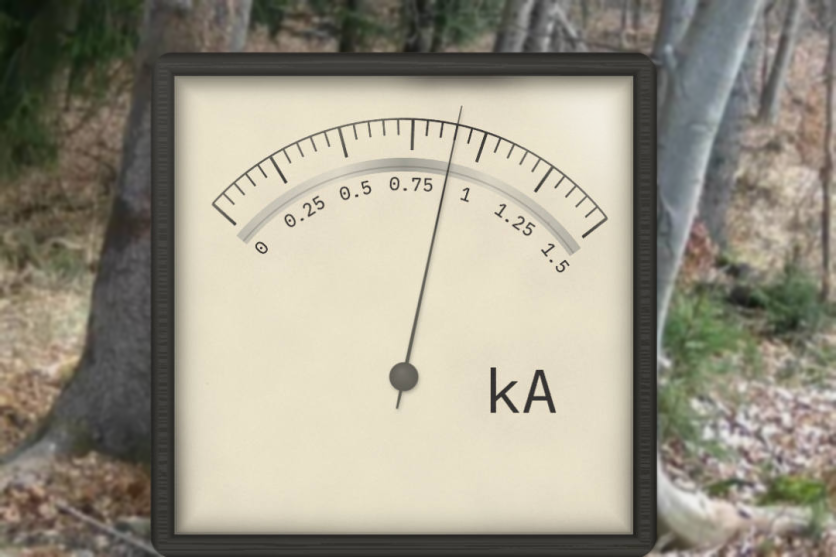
0.9 kA
